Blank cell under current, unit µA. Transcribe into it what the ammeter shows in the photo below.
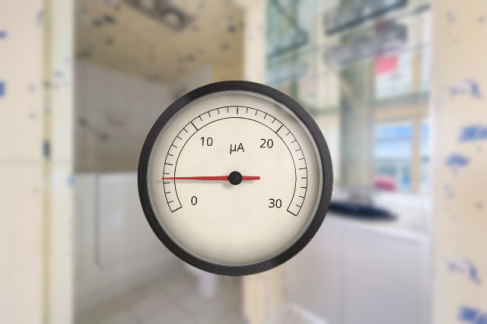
3.5 µA
